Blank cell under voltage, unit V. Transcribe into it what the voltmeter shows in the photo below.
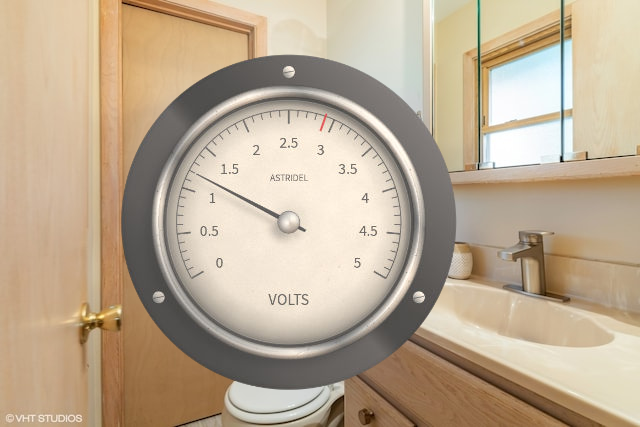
1.2 V
